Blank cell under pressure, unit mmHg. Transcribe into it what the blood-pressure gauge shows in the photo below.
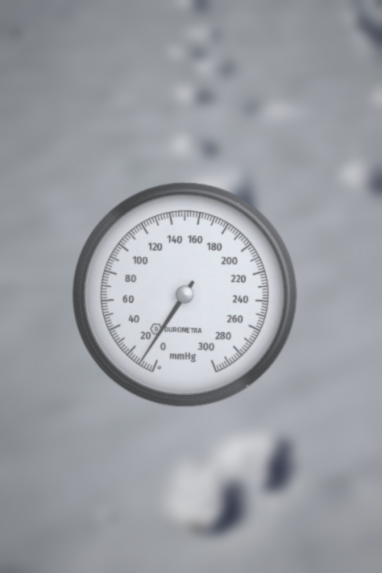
10 mmHg
